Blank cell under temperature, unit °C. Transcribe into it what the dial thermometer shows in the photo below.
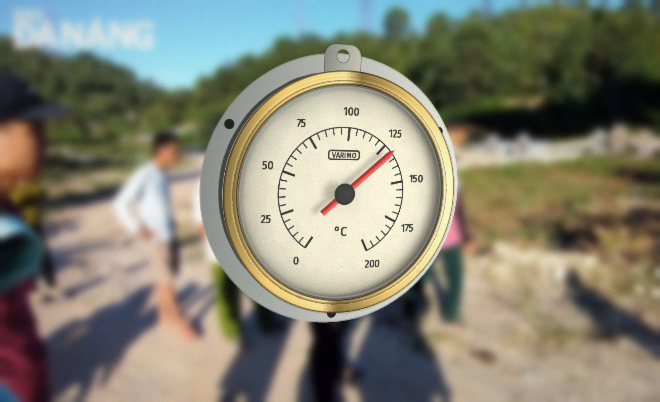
130 °C
